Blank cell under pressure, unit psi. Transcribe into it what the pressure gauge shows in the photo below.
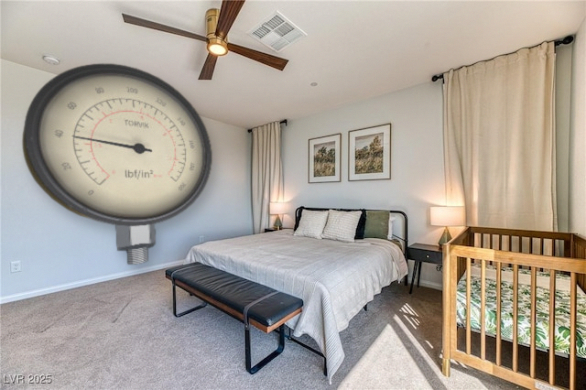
40 psi
